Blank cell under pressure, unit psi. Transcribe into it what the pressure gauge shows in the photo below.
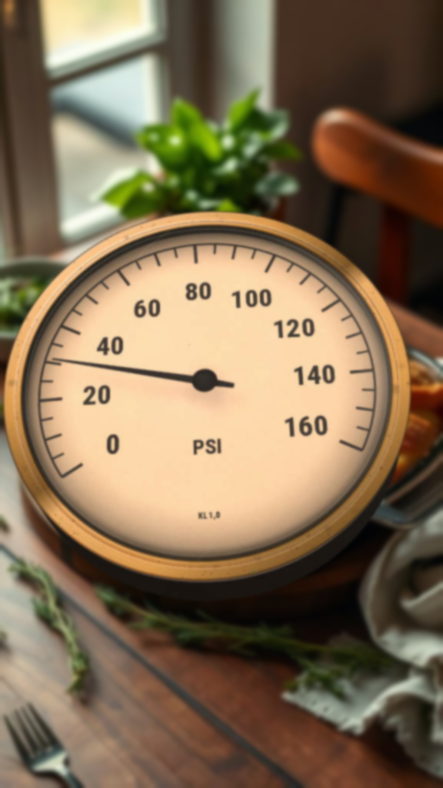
30 psi
